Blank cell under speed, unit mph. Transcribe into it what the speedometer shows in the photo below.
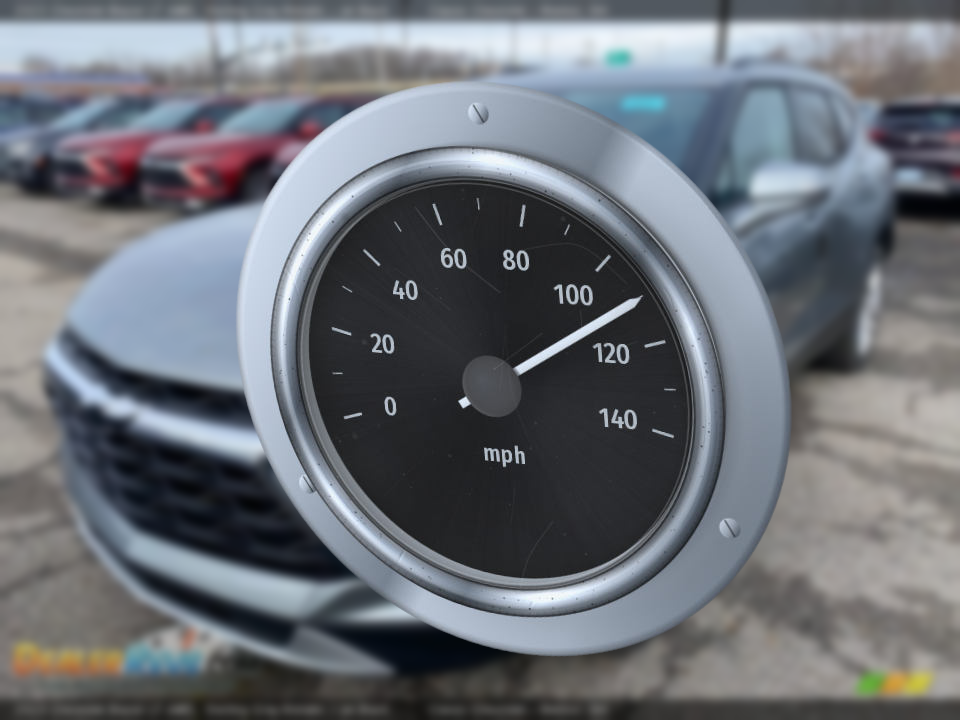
110 mph
